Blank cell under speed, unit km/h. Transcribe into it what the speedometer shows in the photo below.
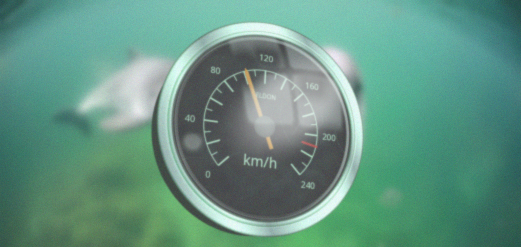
100 km/h
